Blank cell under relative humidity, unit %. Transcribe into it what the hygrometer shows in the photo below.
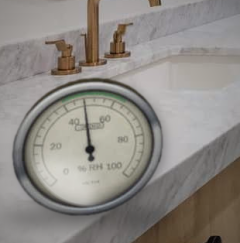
48 %
